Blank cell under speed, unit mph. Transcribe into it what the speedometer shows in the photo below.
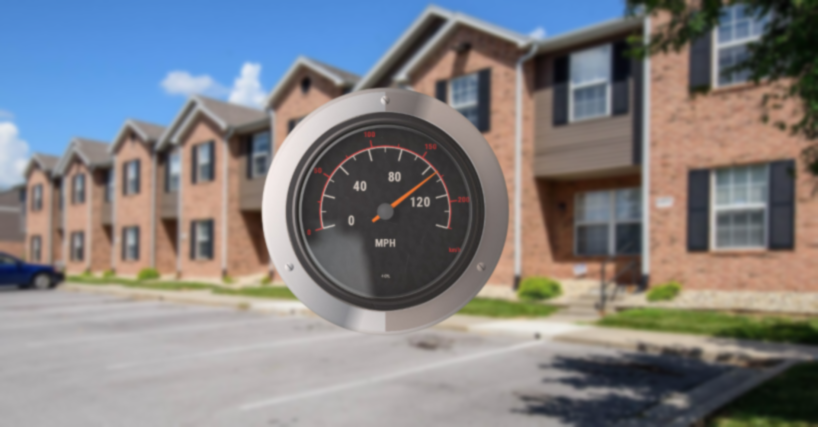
105 mph
